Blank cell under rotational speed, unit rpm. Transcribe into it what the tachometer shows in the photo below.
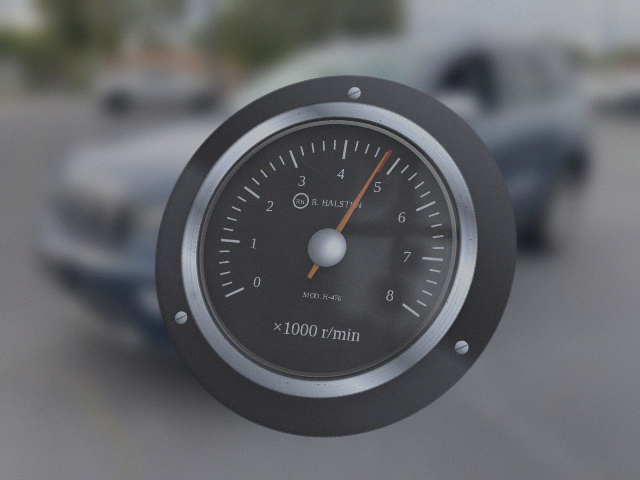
4800 rpm
